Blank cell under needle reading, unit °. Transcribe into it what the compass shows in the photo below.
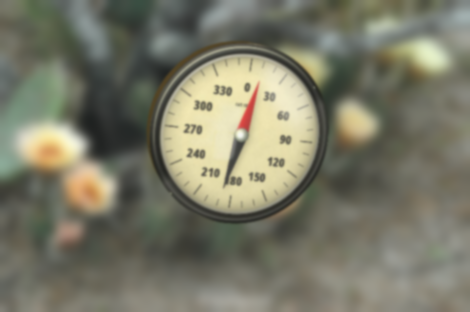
10 °
